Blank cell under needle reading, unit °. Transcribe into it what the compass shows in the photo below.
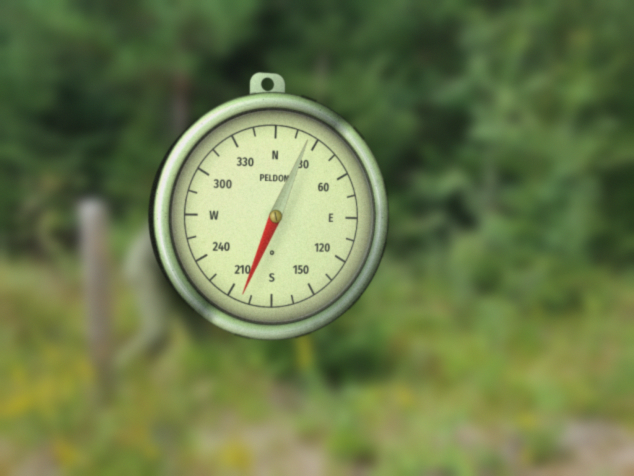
202.5 °
